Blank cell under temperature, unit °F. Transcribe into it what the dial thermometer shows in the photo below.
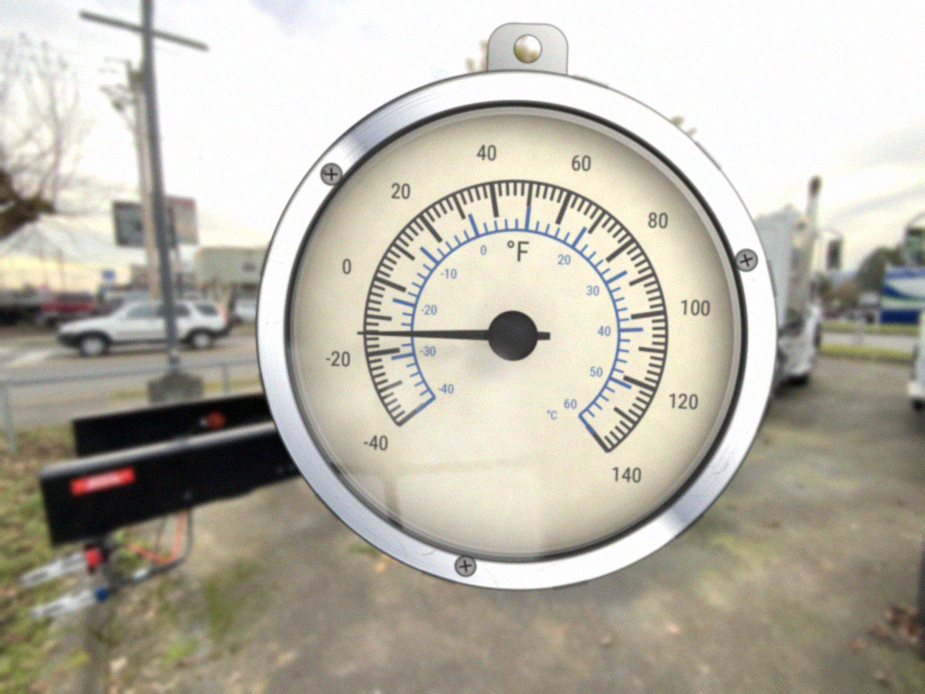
-14 °F
